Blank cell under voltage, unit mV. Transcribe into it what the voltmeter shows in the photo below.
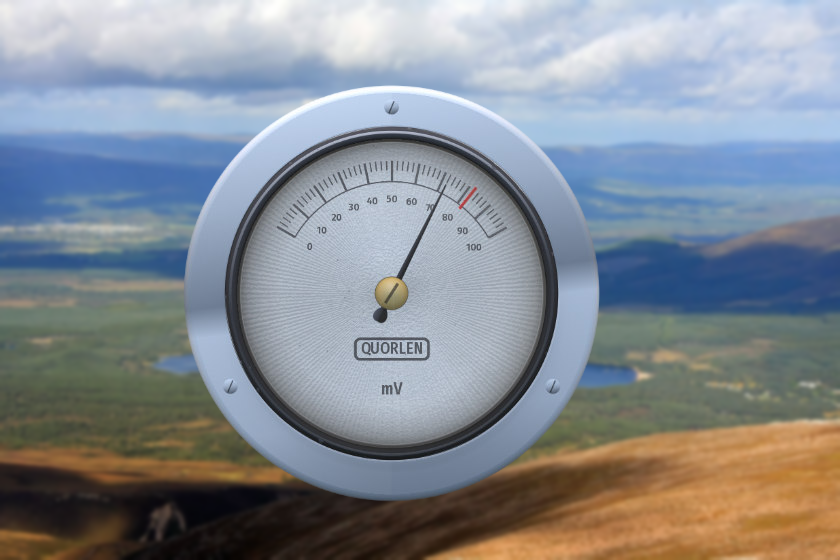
72 mV
